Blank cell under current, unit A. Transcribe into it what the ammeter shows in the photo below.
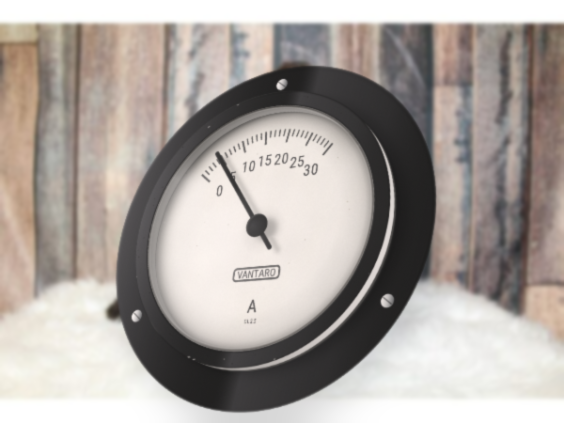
5 A
